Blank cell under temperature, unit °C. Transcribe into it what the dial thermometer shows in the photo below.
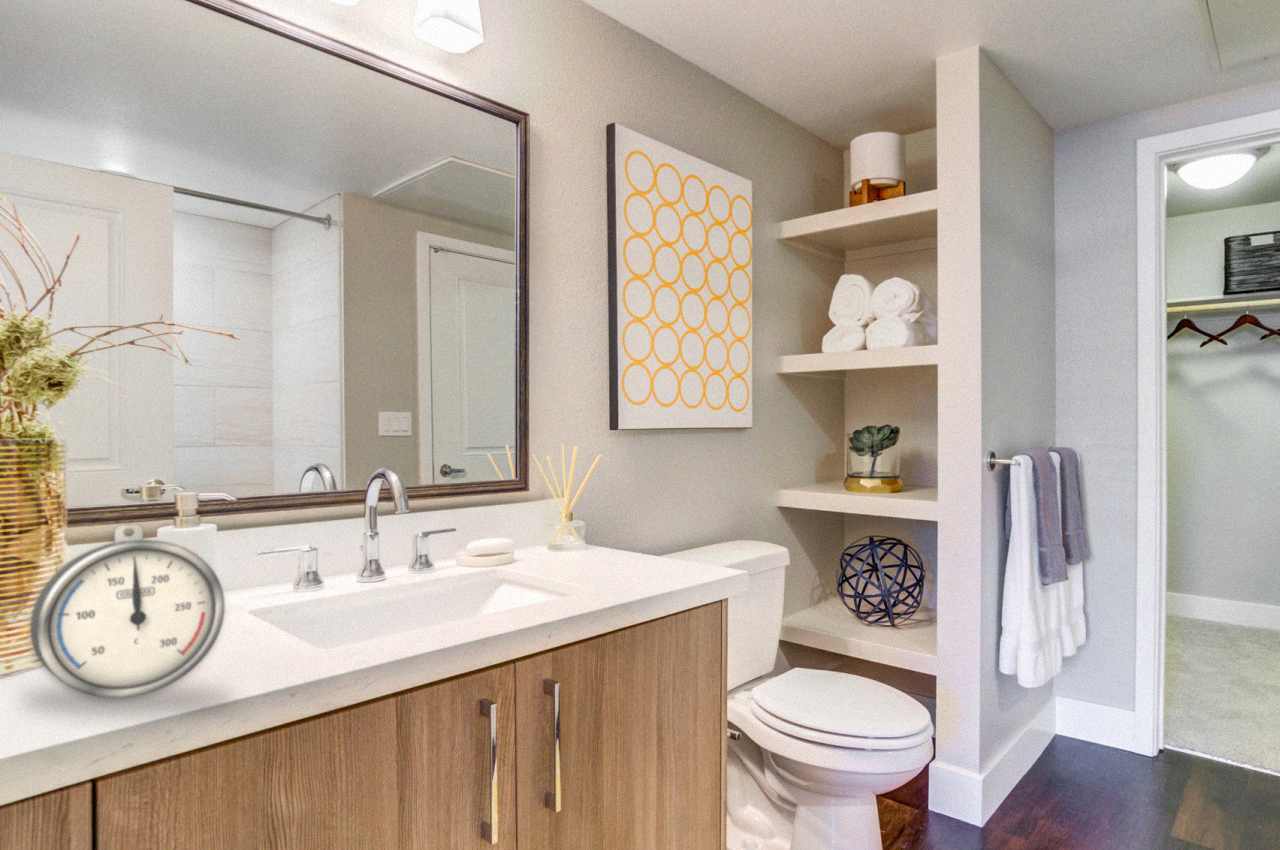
170 °C
